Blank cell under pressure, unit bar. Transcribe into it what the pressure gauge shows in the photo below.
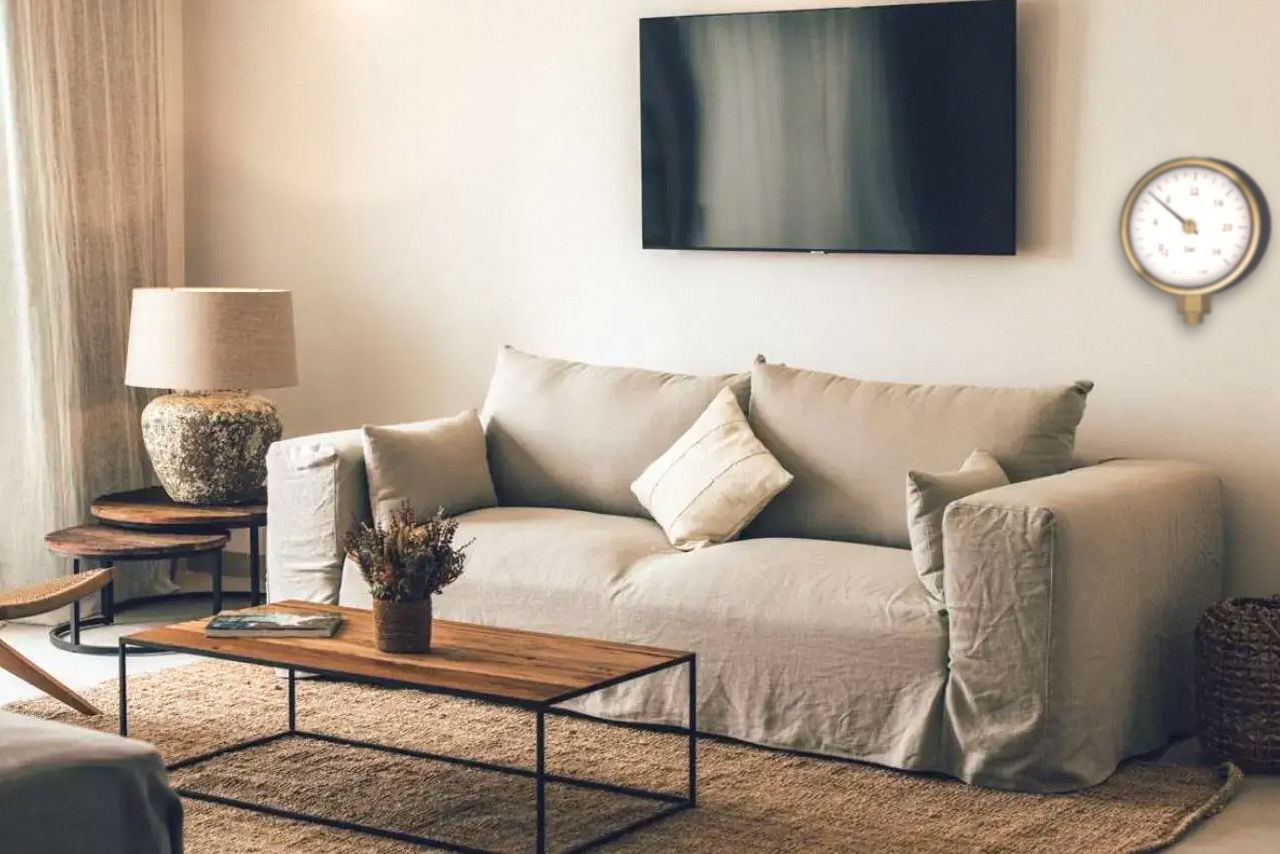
7 bar
